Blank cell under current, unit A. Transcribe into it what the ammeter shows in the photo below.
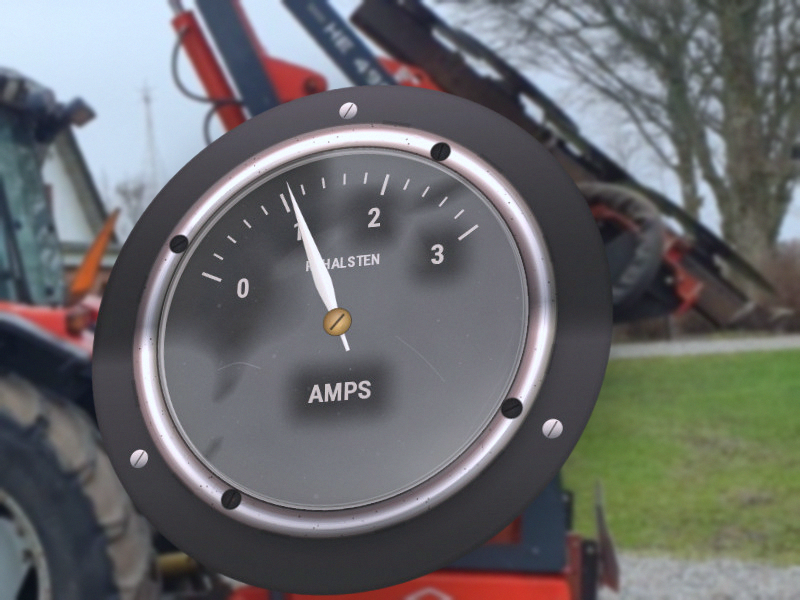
1.1 A
